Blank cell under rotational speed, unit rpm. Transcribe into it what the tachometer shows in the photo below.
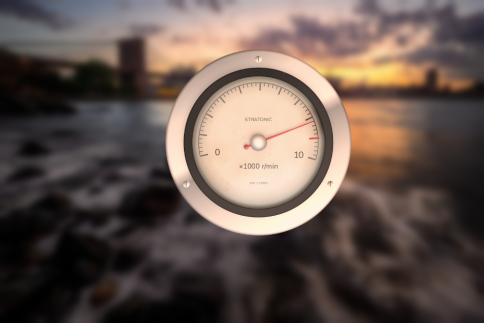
8200 rpm
